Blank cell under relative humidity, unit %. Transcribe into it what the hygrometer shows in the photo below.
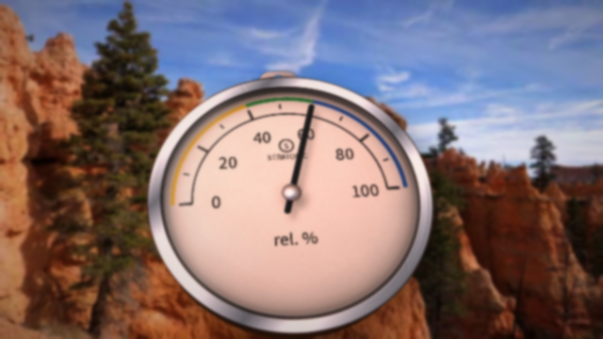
60 %
